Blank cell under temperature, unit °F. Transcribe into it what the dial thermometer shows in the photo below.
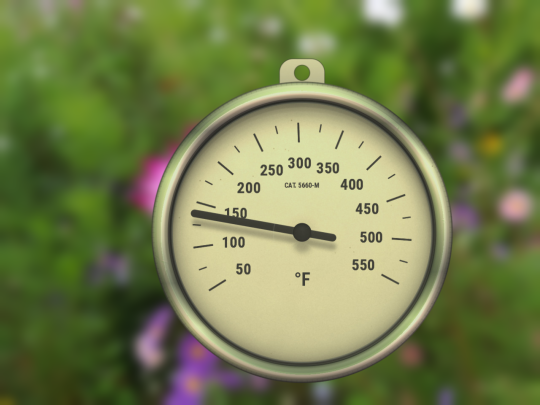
137.5 °F
